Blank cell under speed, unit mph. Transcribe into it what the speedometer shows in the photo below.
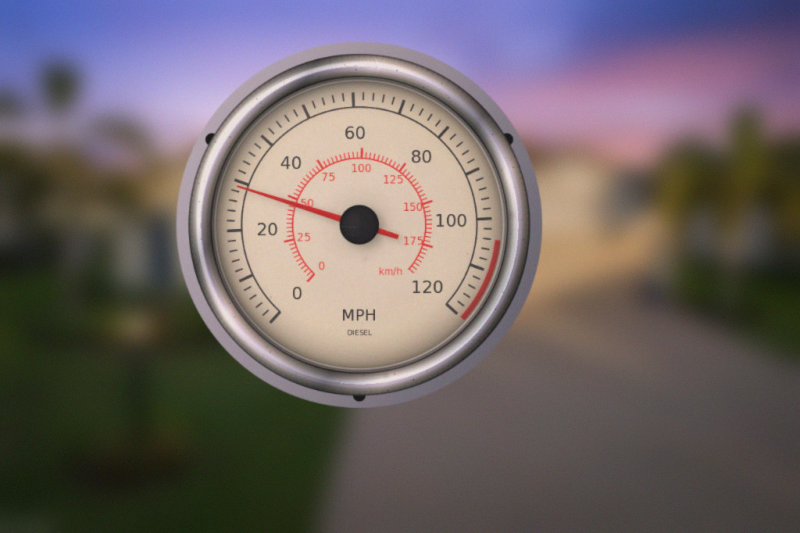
29 mph
